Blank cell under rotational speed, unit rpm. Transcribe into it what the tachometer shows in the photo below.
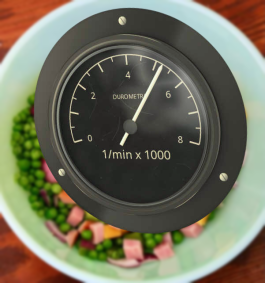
5250 rpm
